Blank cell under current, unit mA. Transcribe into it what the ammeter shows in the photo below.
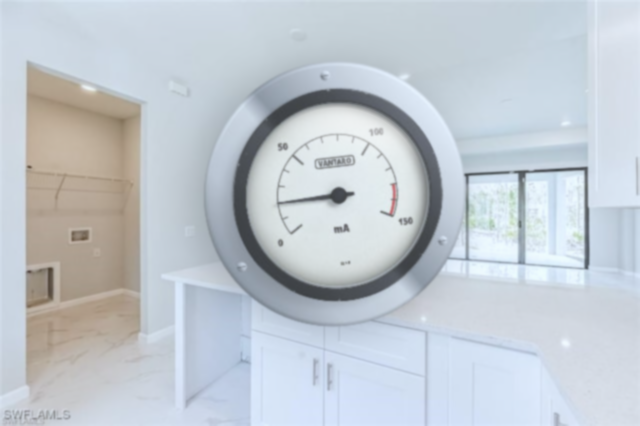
20 mA
